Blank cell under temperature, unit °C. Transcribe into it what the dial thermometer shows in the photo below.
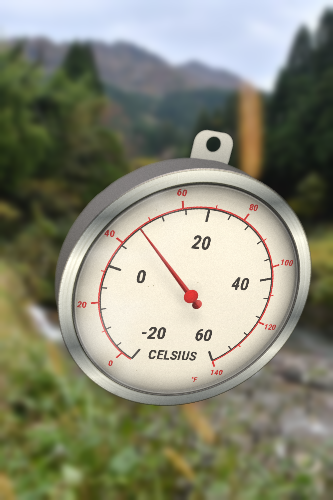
8 °C
